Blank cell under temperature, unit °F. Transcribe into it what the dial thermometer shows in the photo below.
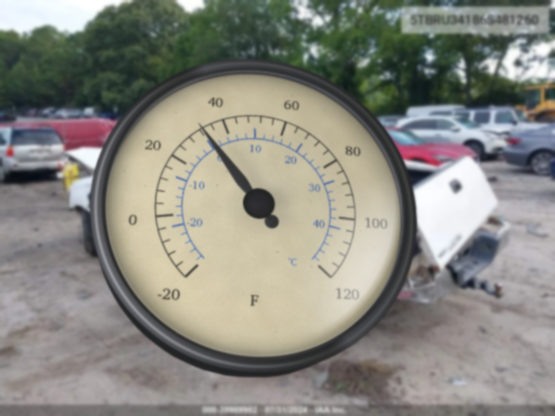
32 °F
